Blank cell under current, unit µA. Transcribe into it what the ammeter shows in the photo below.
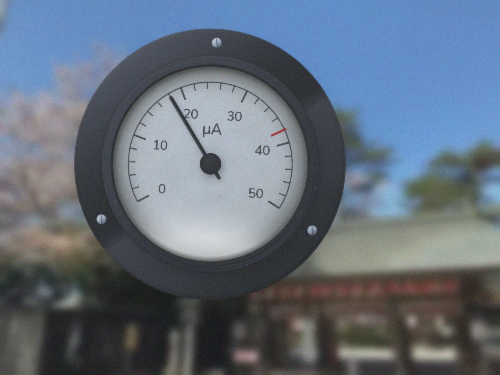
18 µA
